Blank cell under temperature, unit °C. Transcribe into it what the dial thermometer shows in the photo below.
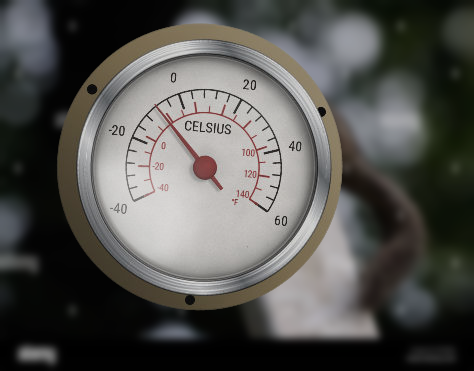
-8 °C
